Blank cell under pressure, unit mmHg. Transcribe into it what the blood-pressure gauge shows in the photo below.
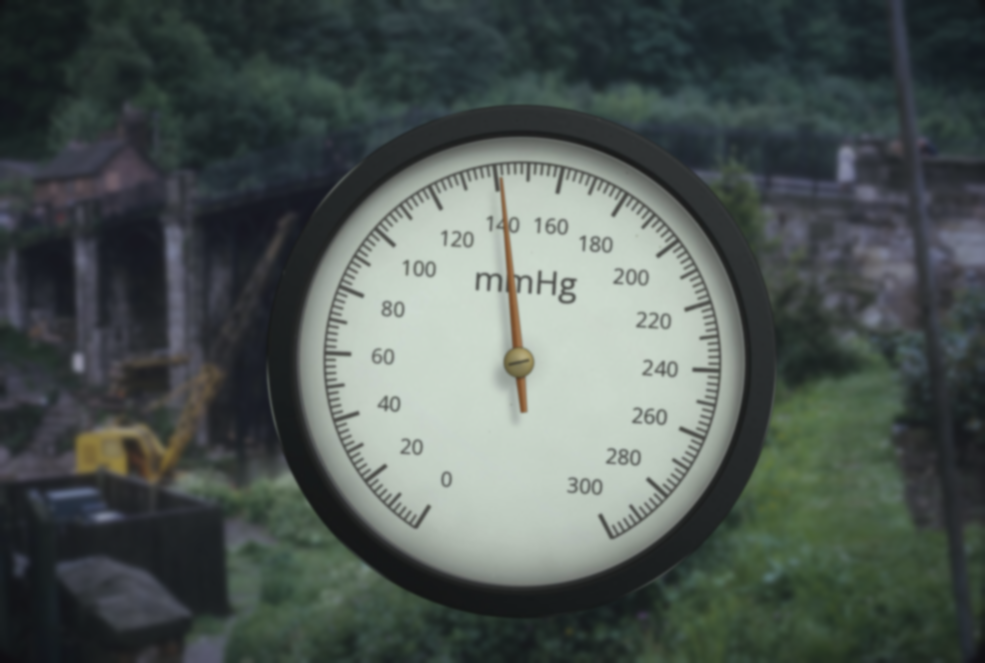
142 mmHg
